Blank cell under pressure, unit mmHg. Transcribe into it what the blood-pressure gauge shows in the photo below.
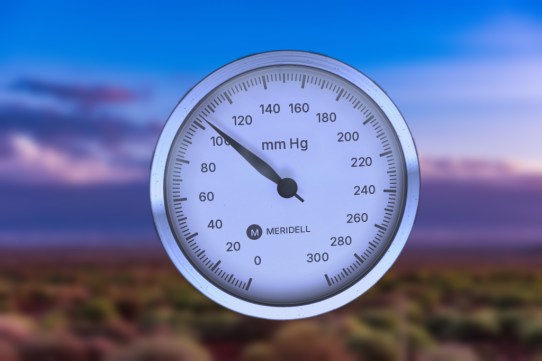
104 mmHg
